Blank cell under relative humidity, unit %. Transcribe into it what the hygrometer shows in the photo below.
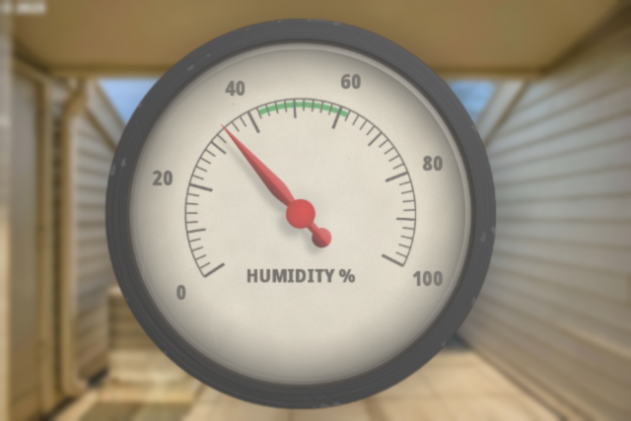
34 %
